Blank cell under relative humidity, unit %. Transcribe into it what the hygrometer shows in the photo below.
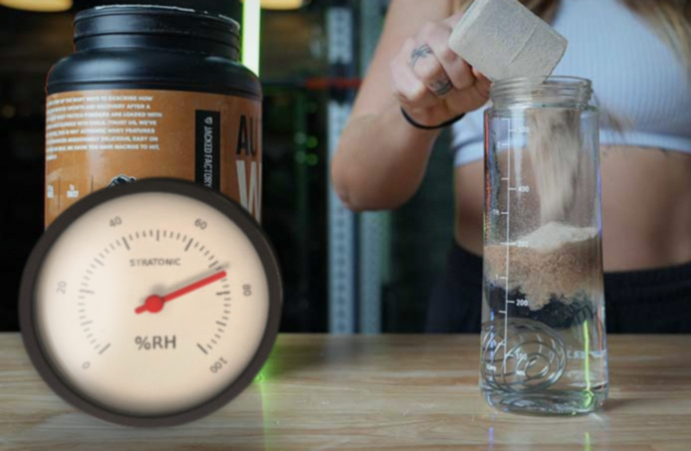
74 %
